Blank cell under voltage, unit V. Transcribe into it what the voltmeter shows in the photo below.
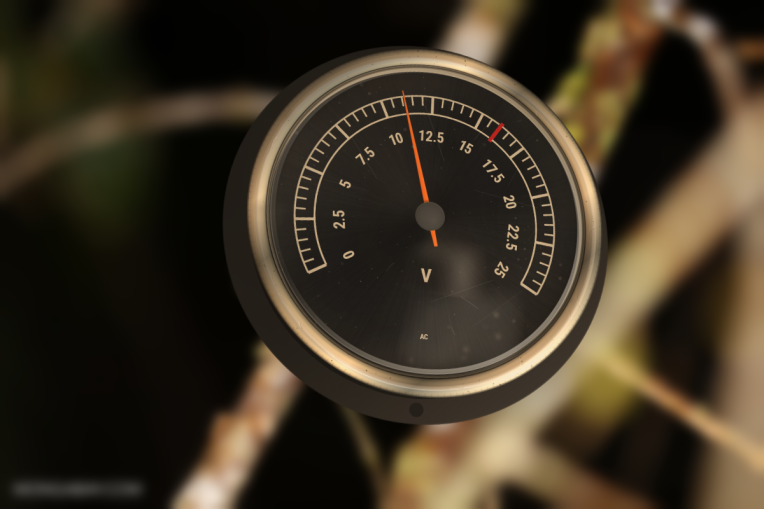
11 V
